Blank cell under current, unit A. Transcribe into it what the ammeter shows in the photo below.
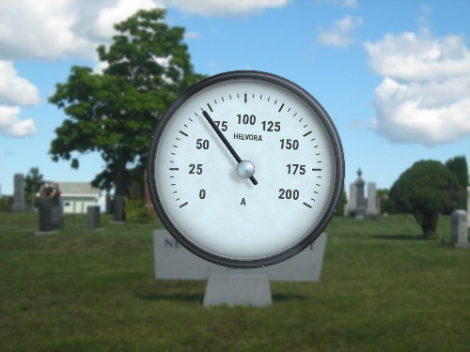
70 A
